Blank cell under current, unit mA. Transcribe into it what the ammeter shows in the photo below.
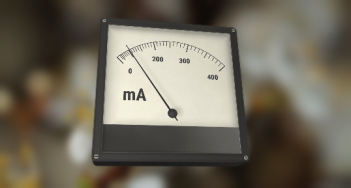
100 mA
